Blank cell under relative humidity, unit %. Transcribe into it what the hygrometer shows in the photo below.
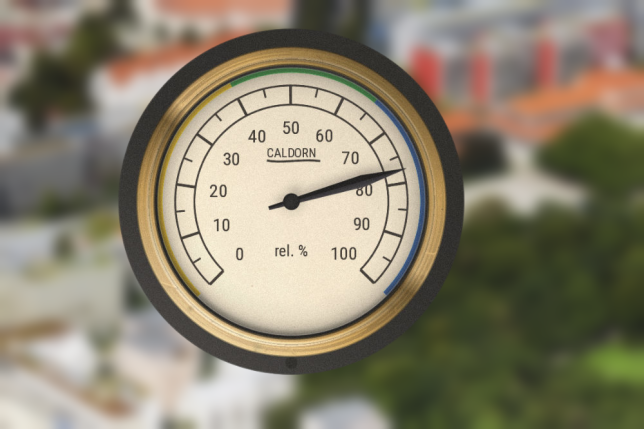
77.5 %
